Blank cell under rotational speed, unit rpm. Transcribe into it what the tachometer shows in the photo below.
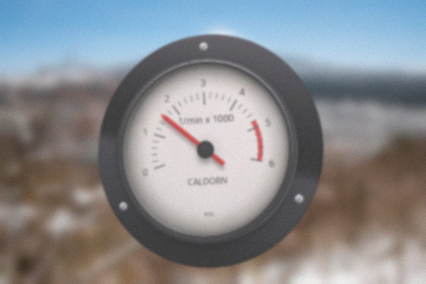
1600 rpm
